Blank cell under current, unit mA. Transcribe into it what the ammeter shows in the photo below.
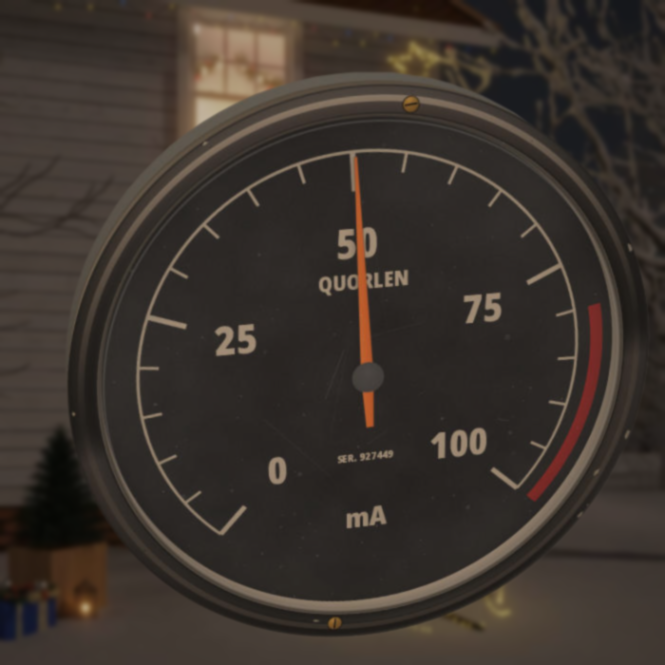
50 mA
